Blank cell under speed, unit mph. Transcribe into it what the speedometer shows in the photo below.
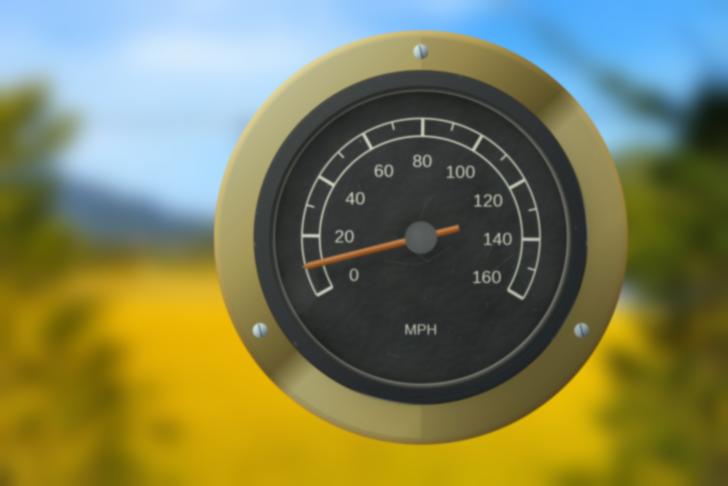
10 mph
